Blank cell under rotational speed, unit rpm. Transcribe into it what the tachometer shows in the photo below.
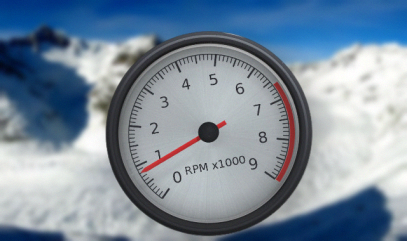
800 rpm
